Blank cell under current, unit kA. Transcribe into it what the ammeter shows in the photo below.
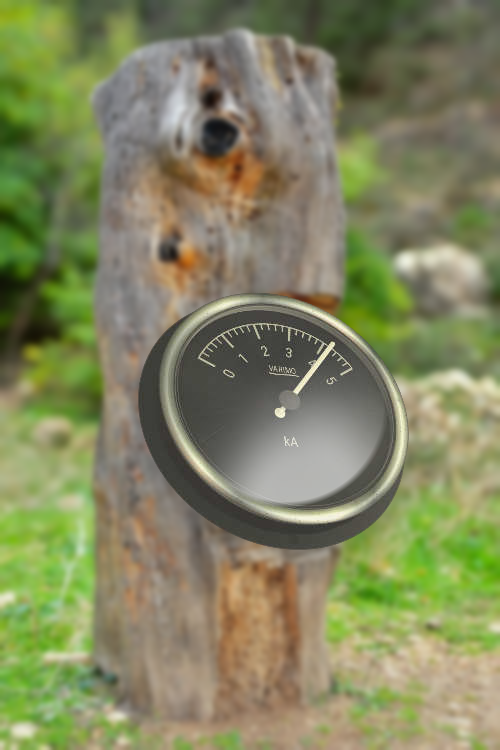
4.2 kA
